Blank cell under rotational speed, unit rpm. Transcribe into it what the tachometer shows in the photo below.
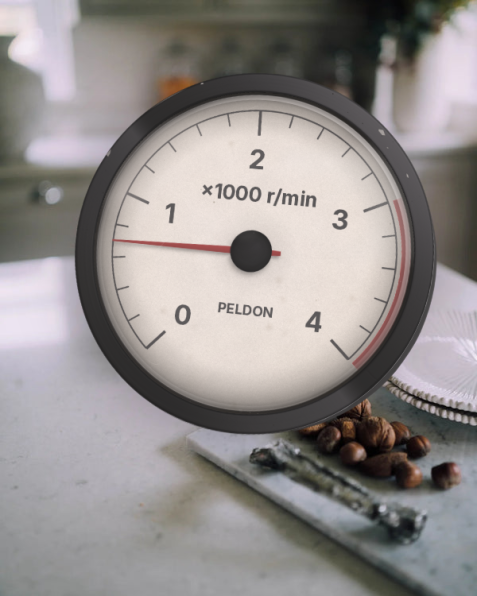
700 rpm
